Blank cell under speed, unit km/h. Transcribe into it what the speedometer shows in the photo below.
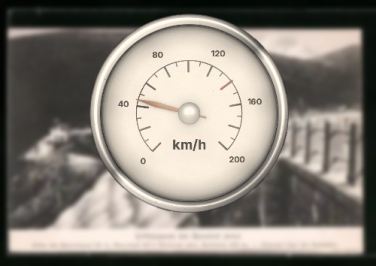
45 km/h
